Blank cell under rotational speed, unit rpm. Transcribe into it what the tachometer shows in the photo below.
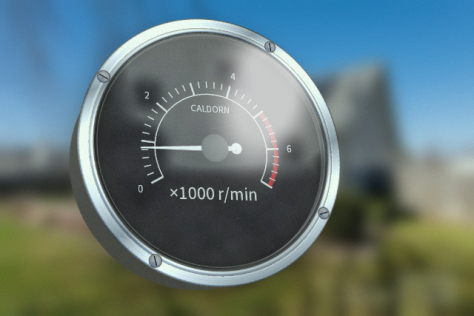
800 rpm
